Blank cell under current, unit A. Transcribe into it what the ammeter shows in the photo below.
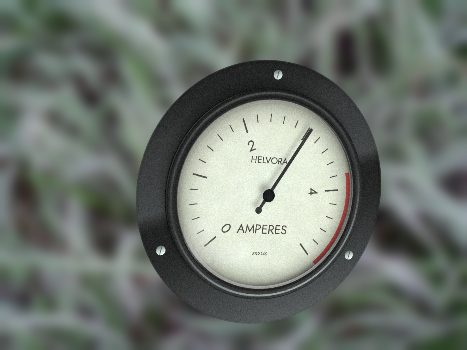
3 A
